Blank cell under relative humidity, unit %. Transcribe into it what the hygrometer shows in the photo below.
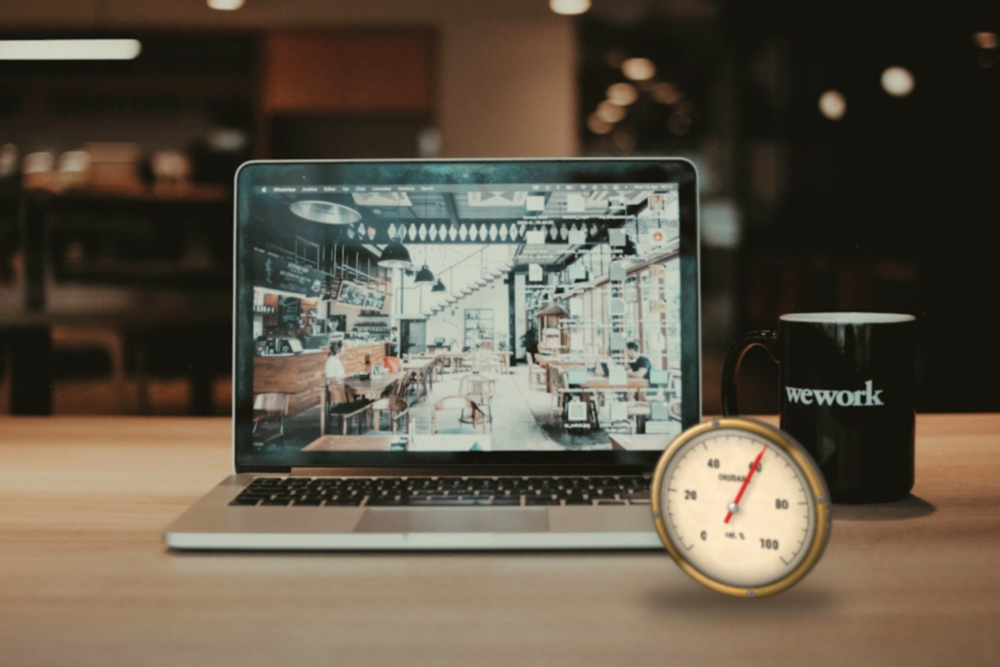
60 %
